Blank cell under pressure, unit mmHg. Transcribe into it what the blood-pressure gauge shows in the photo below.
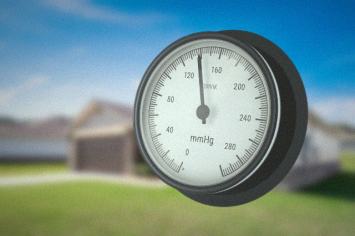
140 mmHg
